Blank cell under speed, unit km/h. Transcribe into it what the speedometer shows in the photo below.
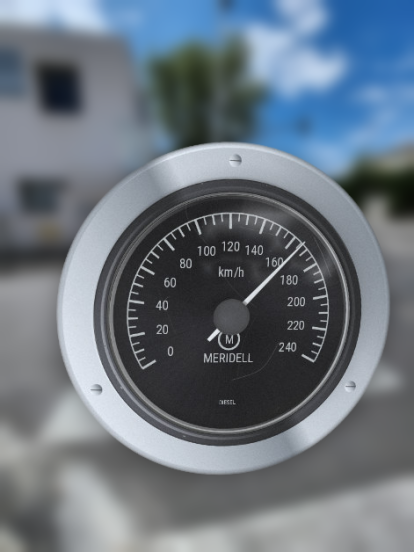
165 km/h
